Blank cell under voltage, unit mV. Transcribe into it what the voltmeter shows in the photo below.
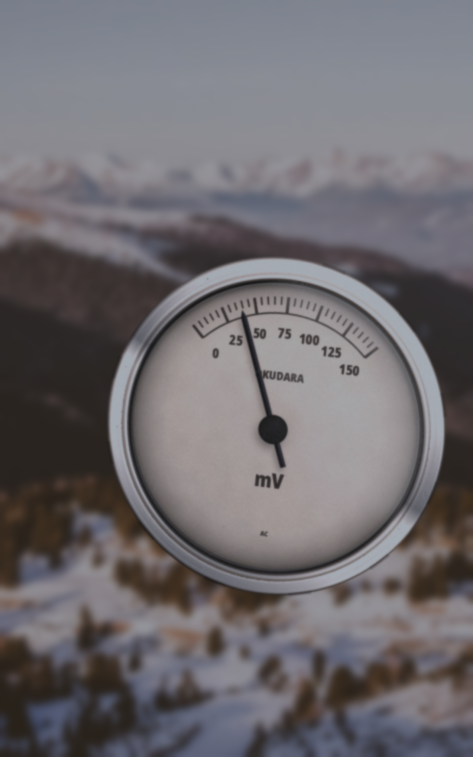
40 mV
